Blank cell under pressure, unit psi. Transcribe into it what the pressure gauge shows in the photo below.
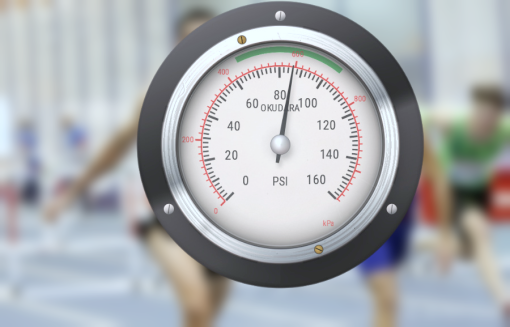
86 psi
